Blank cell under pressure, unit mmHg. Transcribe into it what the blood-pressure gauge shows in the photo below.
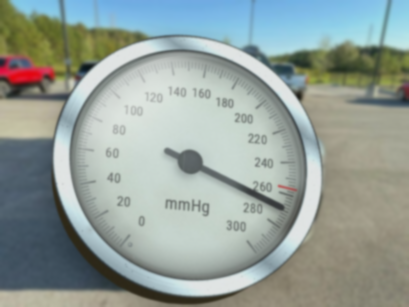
270 mmHg
